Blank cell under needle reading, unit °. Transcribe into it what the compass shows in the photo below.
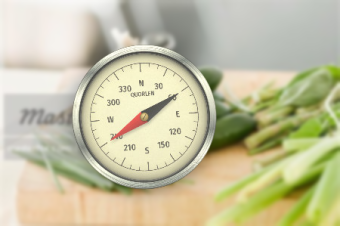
240 °
